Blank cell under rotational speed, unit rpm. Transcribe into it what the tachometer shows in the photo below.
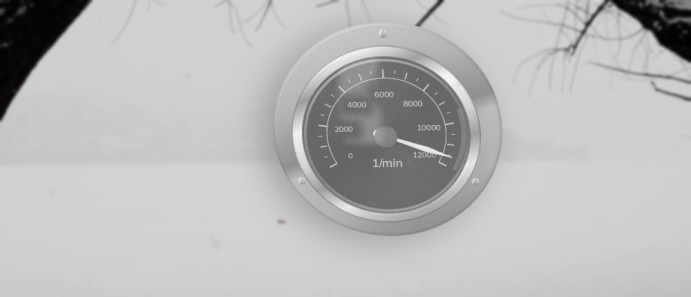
11500 rpm
